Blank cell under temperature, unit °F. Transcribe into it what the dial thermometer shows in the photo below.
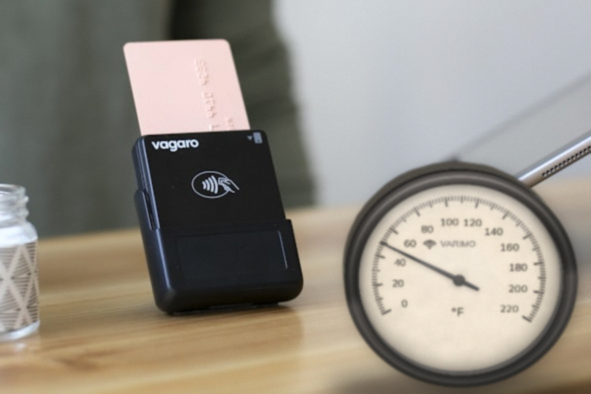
50 °F
